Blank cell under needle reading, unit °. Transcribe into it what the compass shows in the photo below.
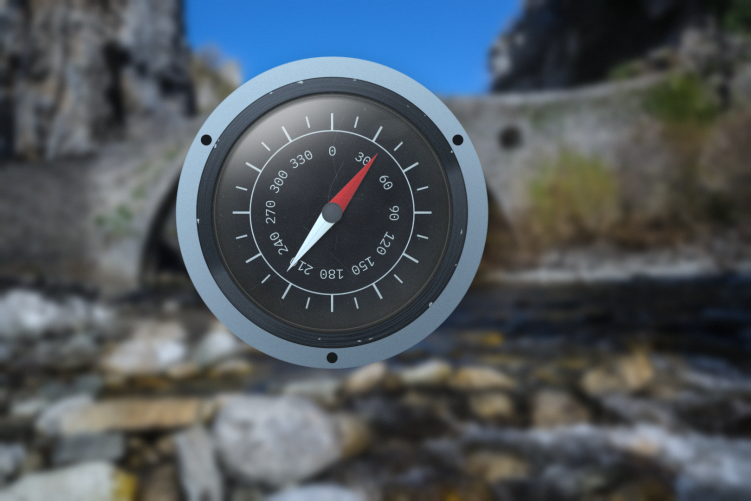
37.5 °
